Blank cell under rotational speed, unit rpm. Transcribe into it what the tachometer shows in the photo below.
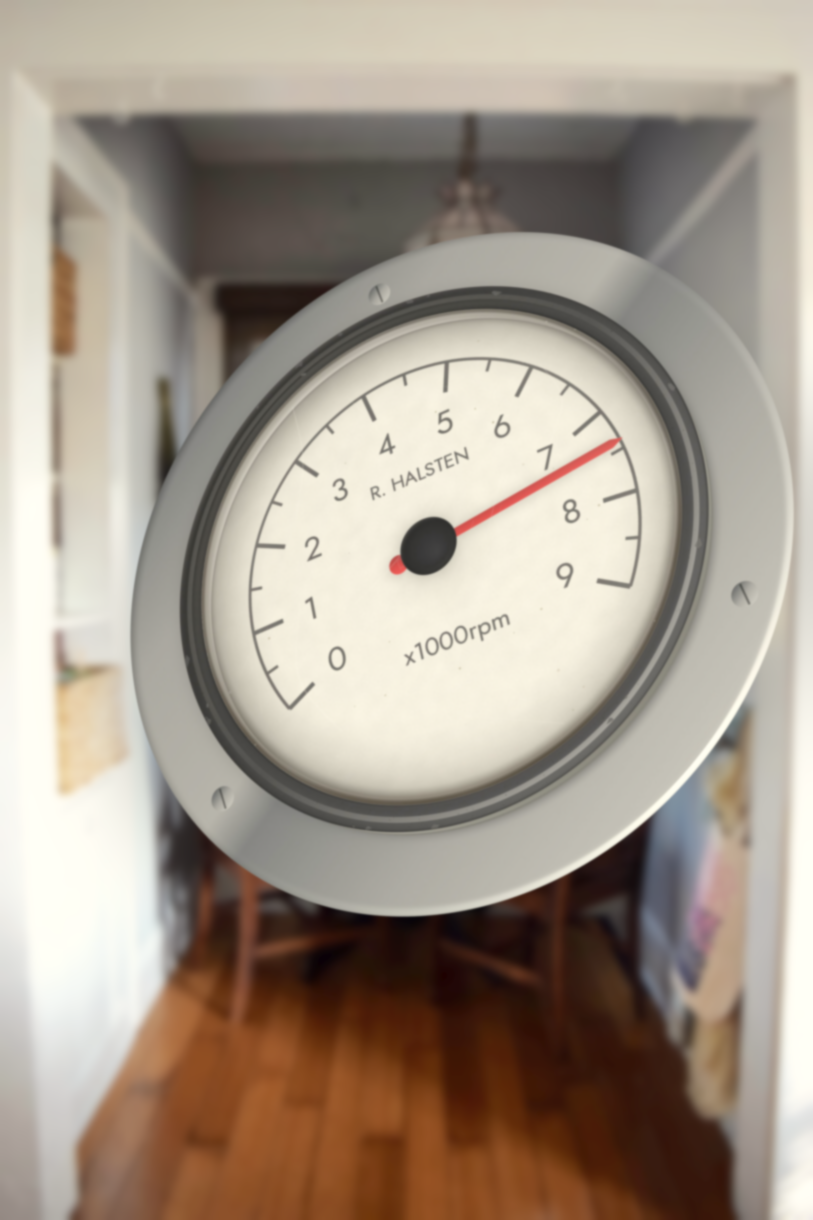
7500 rpm
